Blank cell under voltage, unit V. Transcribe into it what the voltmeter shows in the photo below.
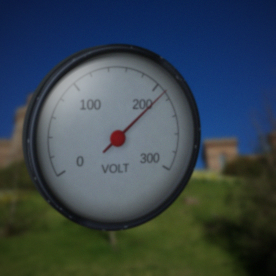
210 V
